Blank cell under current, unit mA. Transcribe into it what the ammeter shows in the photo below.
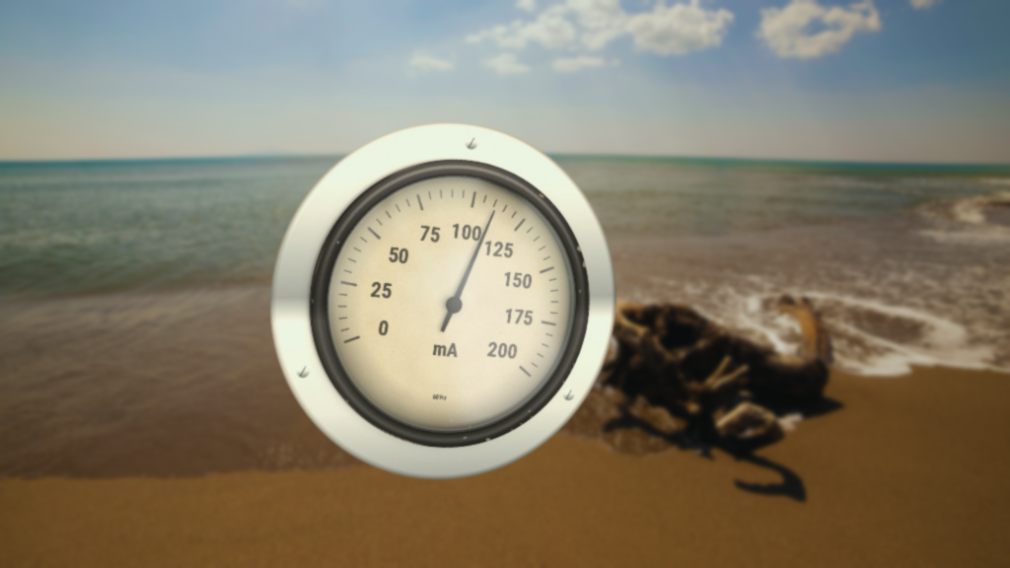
110 mA
